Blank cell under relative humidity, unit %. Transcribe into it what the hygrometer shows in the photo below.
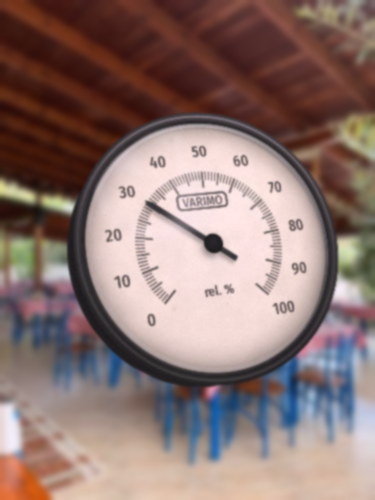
30 %
